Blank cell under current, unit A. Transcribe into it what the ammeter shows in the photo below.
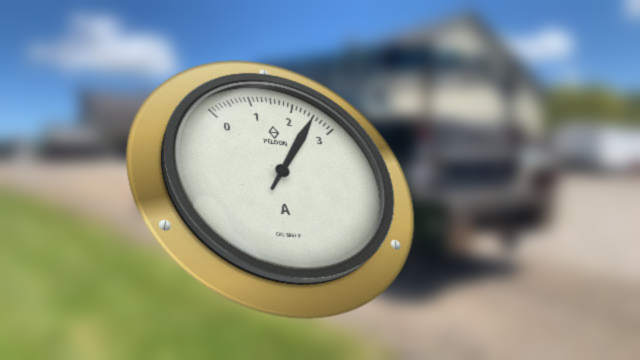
2.5 A
